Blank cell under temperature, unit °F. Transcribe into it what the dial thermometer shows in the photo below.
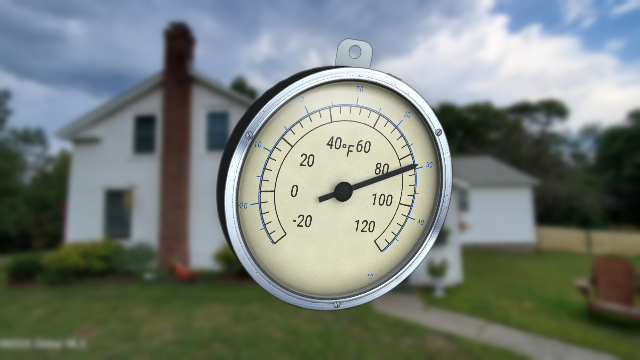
84 °F
